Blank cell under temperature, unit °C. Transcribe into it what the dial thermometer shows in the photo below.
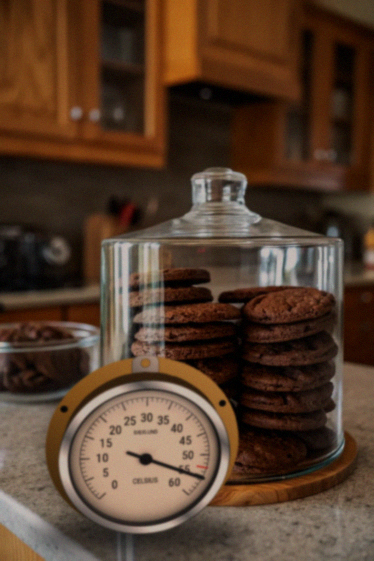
55 °C
